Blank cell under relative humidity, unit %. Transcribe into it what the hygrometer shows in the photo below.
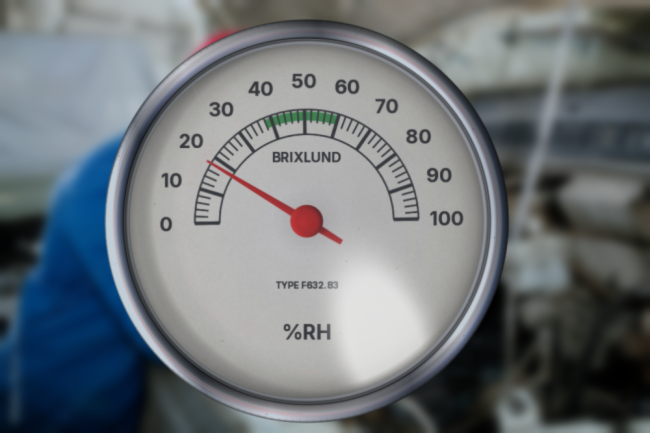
18 %
